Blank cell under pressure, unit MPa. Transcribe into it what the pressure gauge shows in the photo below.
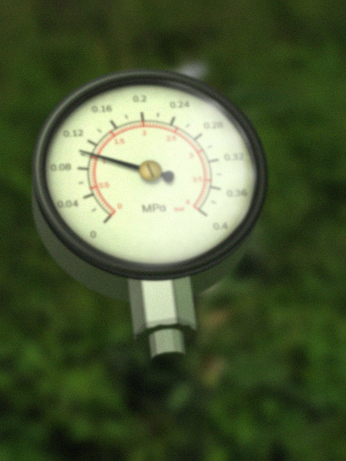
0.1 MPa
